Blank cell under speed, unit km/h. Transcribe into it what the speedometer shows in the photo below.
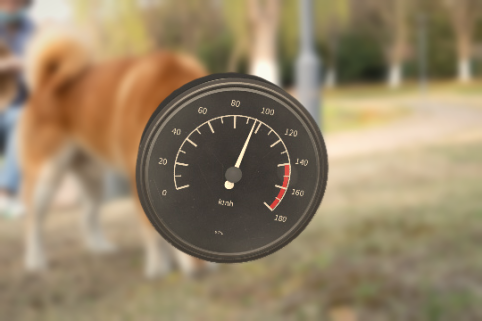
95 km/h
